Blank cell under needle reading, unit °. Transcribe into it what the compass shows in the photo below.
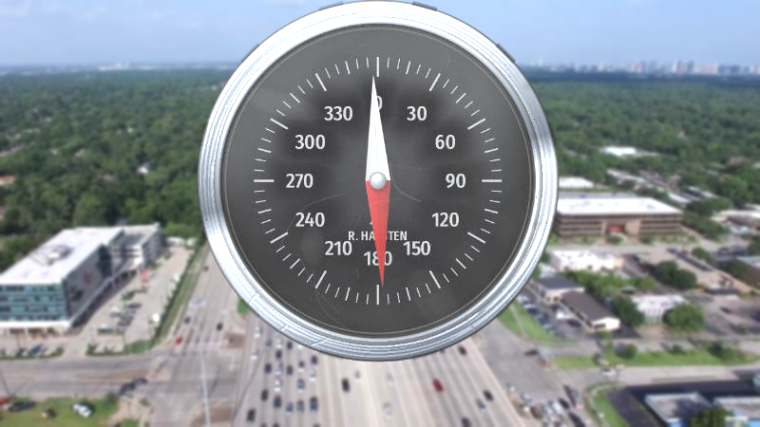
177.5 °
